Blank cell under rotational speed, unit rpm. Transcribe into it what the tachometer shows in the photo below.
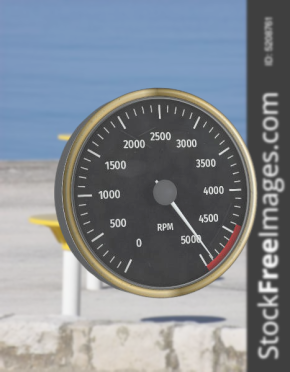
4900 rpm
